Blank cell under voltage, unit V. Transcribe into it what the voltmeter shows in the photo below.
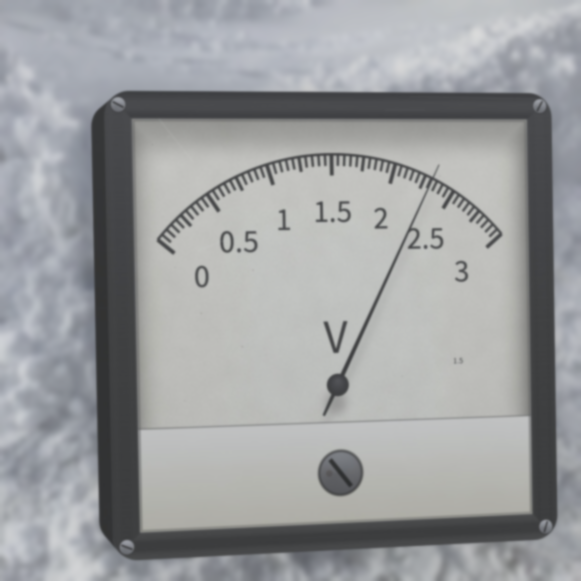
2.3 V
